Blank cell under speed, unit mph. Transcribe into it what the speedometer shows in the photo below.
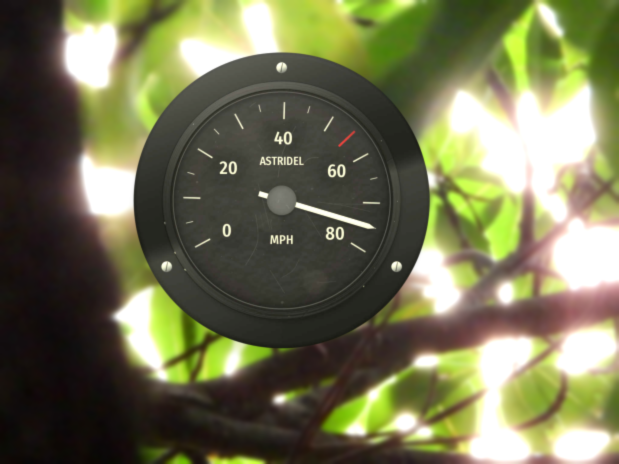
75 mph
